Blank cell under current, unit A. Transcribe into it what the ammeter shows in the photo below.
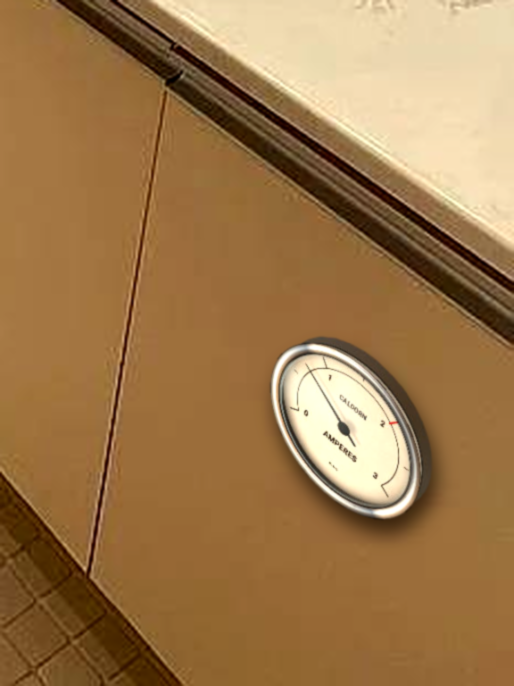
0.75 A
